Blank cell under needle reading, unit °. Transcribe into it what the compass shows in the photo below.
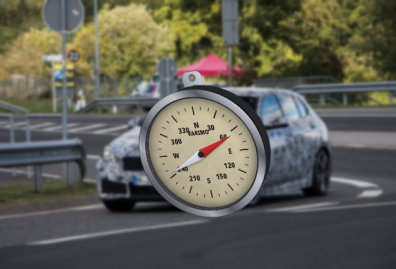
65 °
